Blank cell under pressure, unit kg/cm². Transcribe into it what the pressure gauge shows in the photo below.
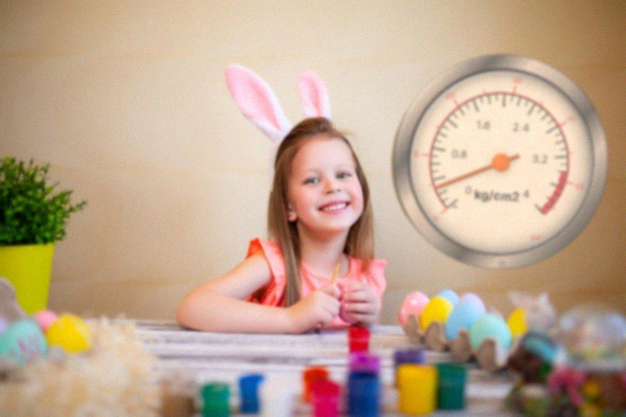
0.3 kg/cm²
